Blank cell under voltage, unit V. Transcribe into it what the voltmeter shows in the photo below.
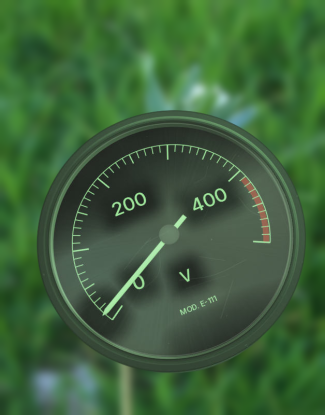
10 V
